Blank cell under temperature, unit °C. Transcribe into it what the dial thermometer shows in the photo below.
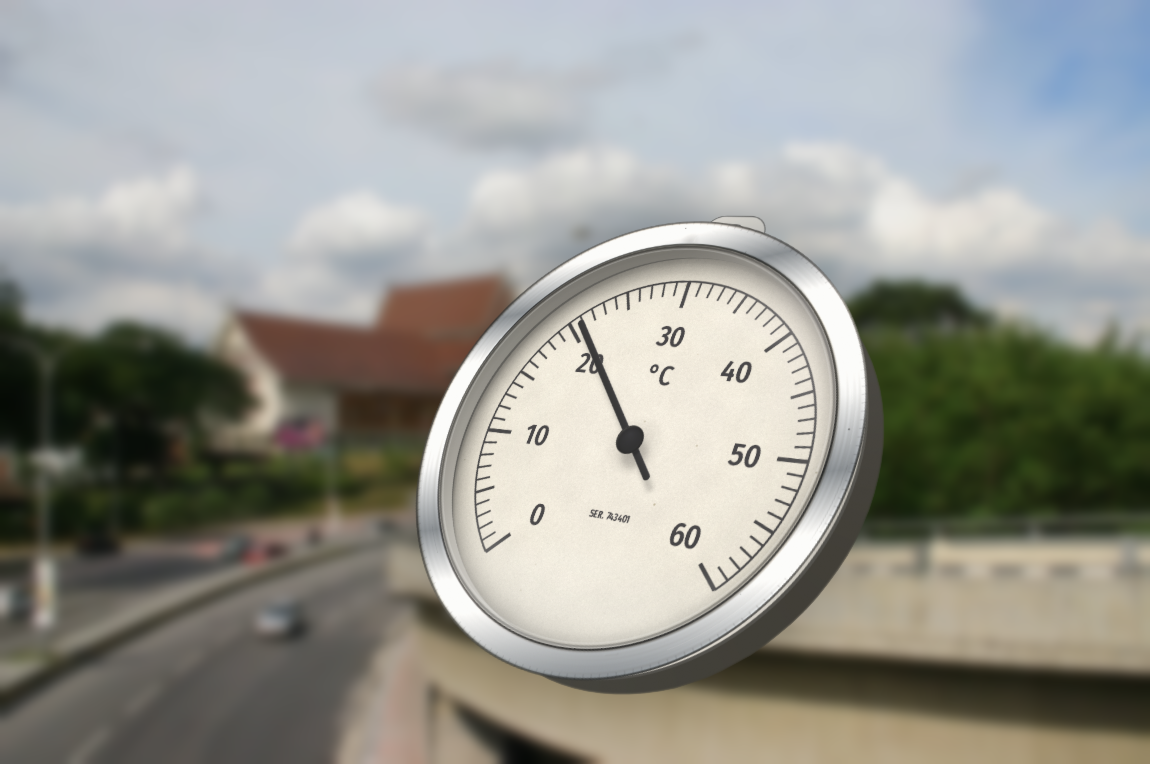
21 °C
